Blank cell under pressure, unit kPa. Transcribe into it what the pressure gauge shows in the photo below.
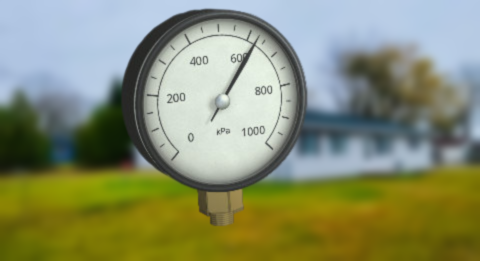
625 kPa
